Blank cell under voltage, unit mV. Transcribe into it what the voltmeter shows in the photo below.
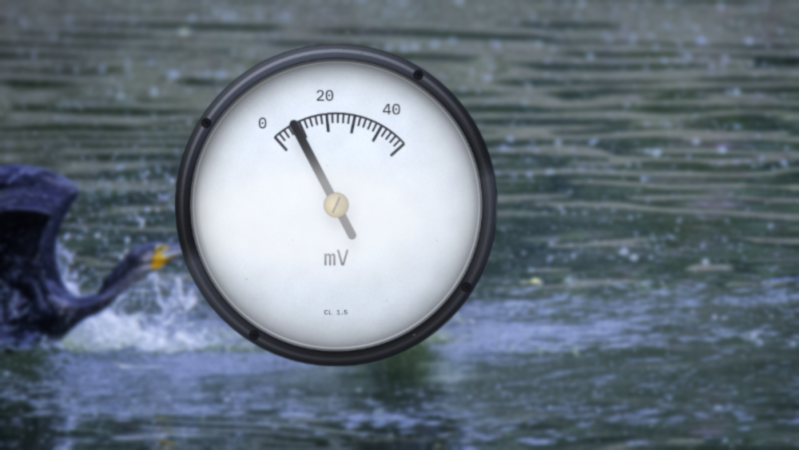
8 mV
